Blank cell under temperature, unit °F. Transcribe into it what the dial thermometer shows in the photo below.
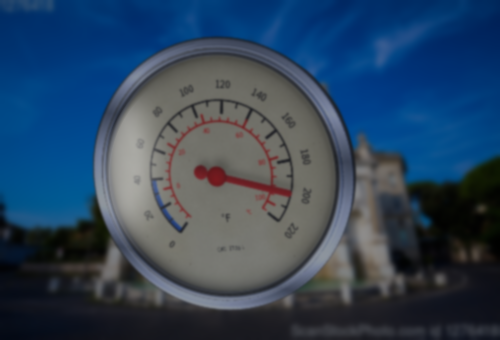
200 °F
